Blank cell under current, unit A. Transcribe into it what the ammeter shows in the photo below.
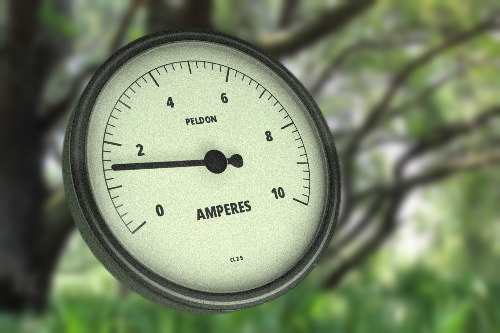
1.4 A
